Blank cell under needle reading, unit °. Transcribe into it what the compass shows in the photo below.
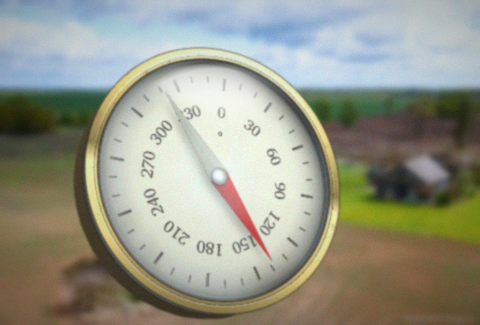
140 °
